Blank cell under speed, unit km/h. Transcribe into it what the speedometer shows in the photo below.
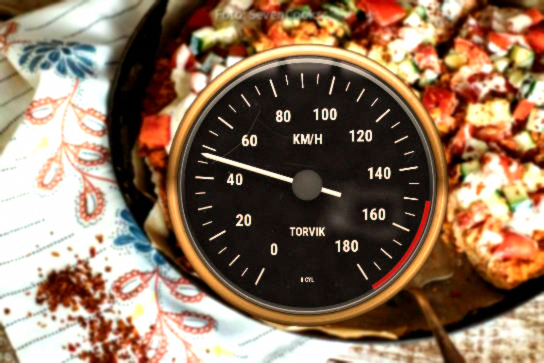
47.5 km/h
